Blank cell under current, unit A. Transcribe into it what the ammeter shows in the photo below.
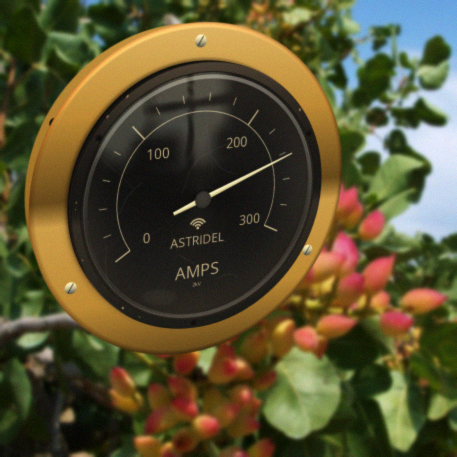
240 A
